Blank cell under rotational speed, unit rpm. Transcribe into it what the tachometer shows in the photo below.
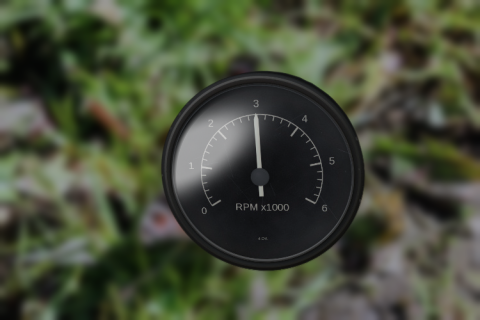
3000 rpm
